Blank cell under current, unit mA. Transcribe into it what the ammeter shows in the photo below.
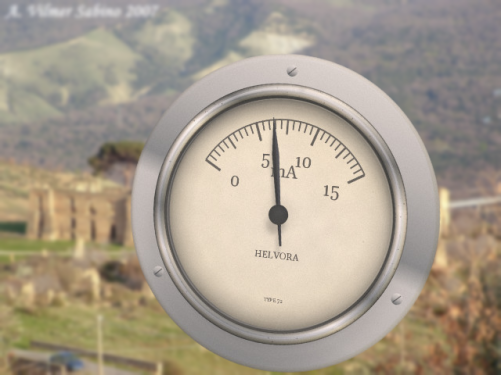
6.5 mA
